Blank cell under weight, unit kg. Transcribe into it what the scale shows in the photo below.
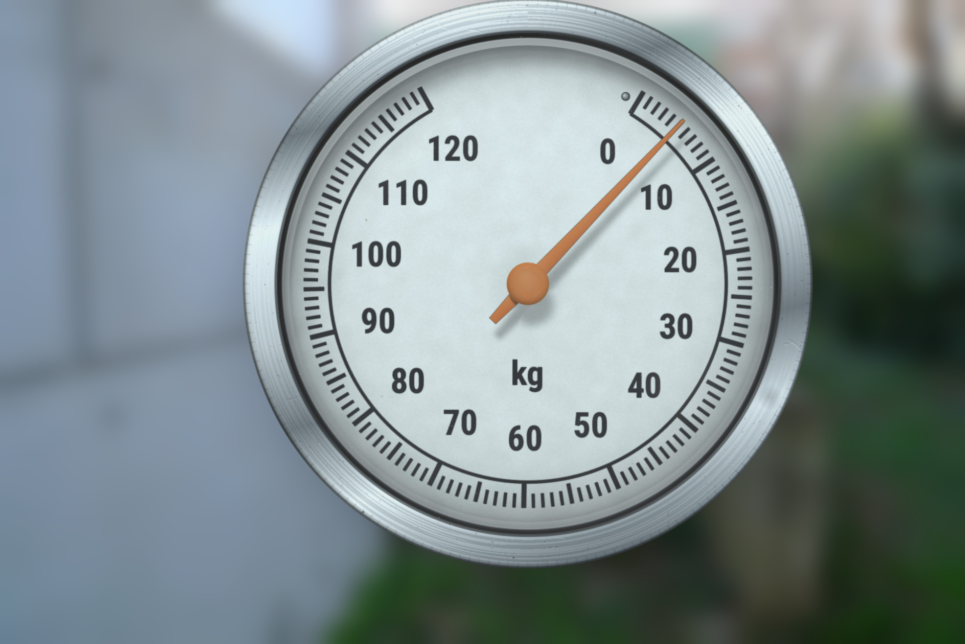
5 kg
